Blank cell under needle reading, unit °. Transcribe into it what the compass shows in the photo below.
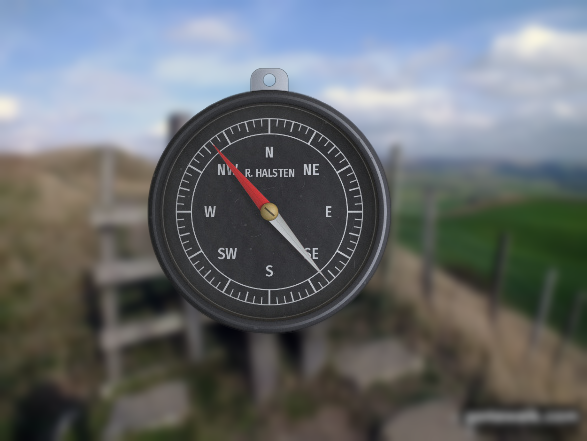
320 °
